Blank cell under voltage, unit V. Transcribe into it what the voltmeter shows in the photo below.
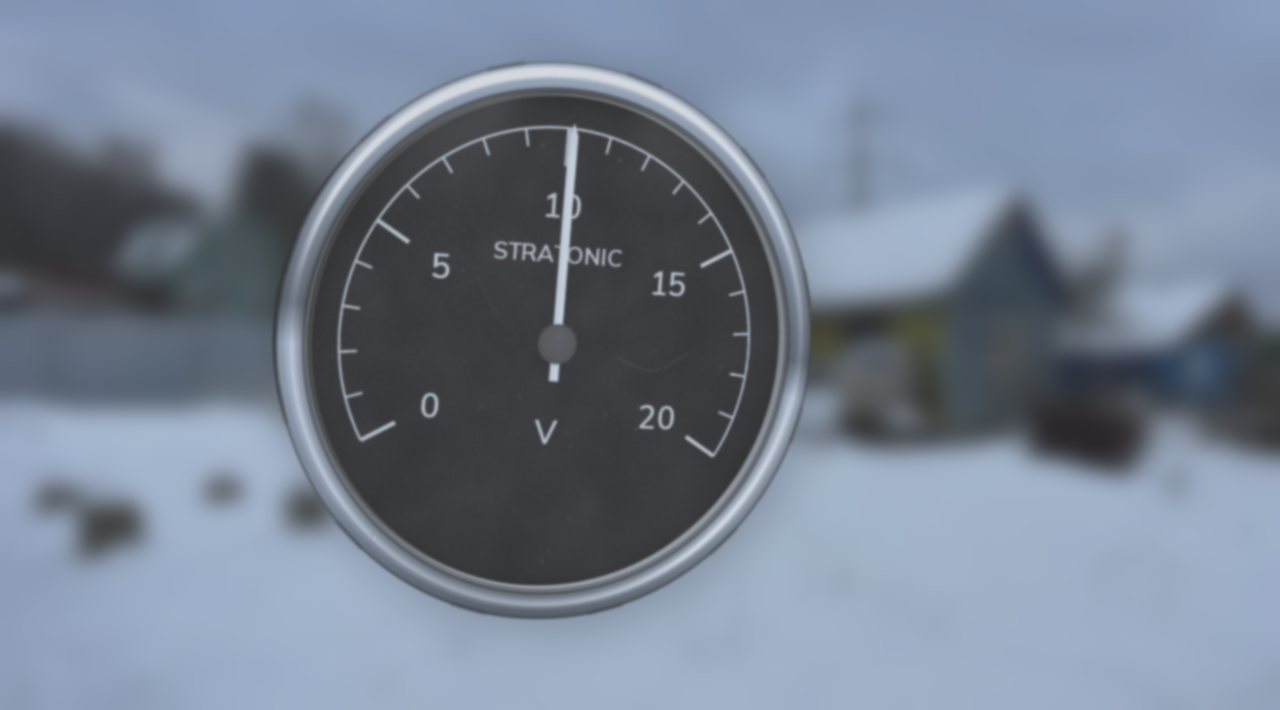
10 V
